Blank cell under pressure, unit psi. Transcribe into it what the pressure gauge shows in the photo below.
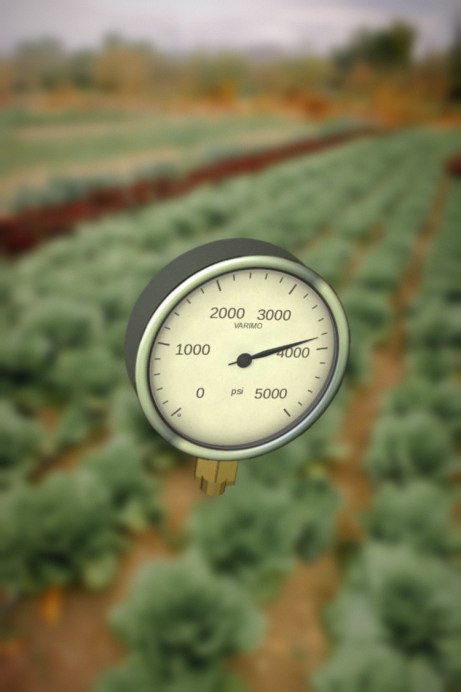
3800 psi
